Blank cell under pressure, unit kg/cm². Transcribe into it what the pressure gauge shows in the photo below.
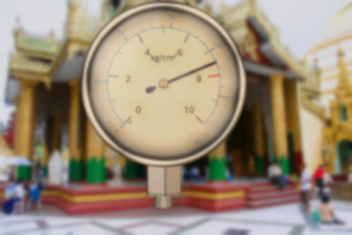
7.5 kg/cm²
